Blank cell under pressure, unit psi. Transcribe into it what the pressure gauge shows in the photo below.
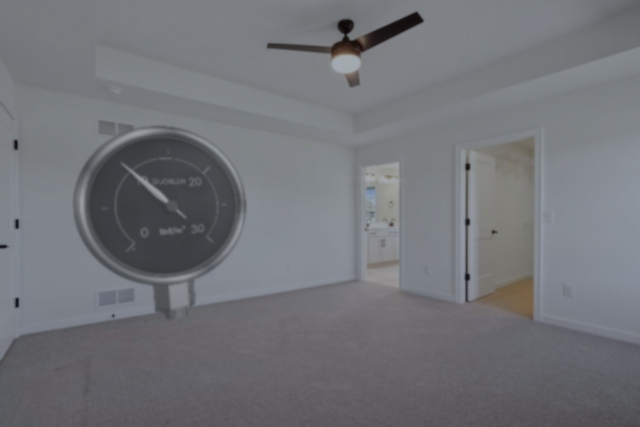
10 psi
